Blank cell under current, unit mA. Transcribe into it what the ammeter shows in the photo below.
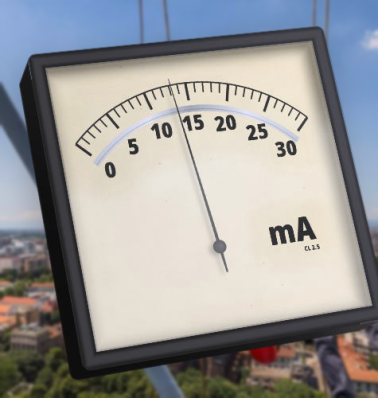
13 mA
